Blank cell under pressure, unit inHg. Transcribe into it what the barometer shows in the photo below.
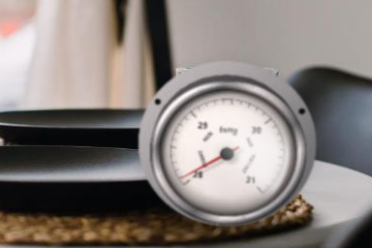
28.1 inHg
